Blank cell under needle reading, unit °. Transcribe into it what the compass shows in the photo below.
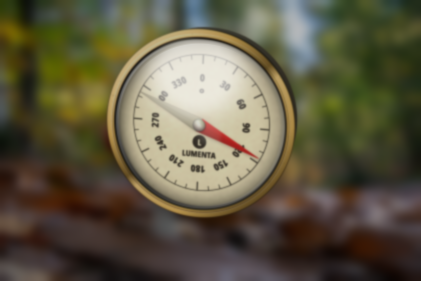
115 °
